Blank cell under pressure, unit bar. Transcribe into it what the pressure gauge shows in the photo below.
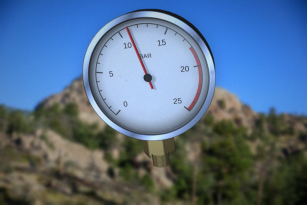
11 bar
